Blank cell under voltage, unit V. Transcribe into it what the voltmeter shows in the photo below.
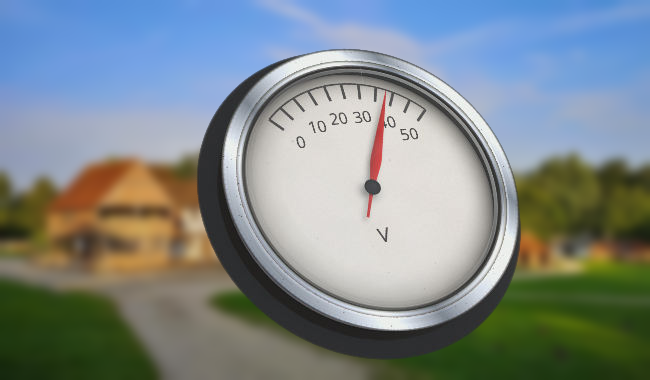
37.5 V
